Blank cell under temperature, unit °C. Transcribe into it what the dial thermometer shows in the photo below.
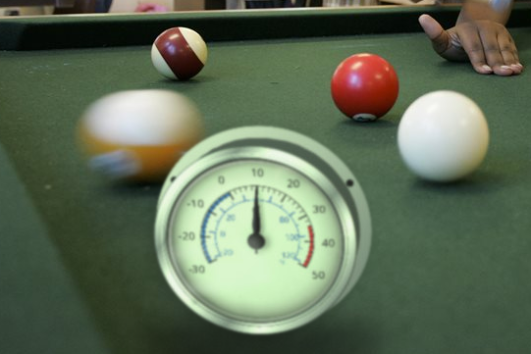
10 °C
